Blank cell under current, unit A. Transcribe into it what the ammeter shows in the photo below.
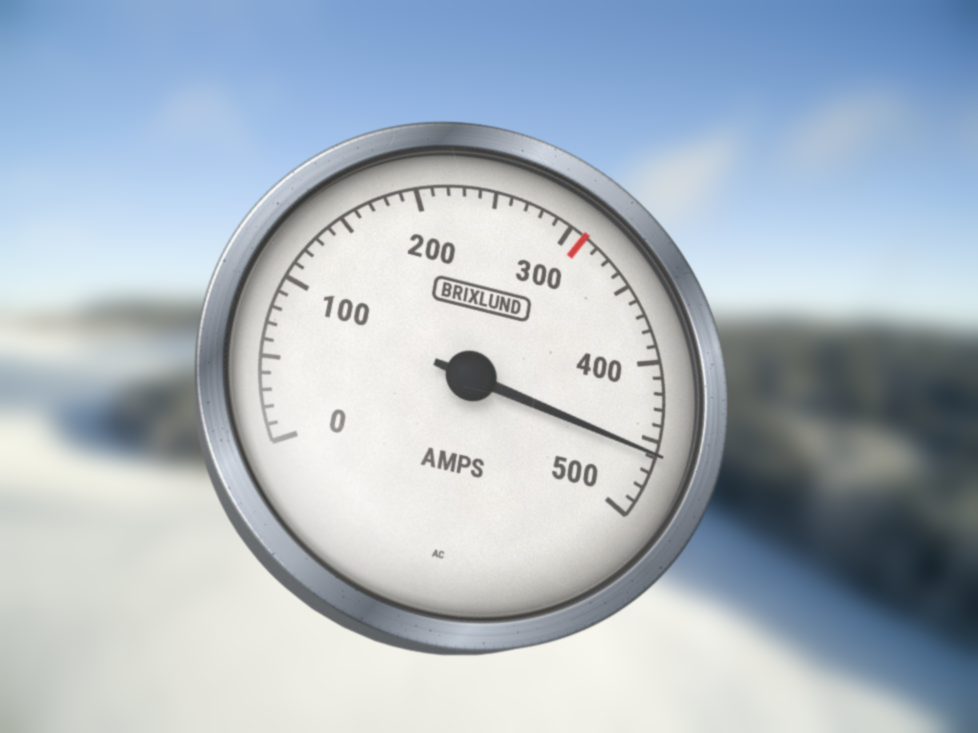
460 A
